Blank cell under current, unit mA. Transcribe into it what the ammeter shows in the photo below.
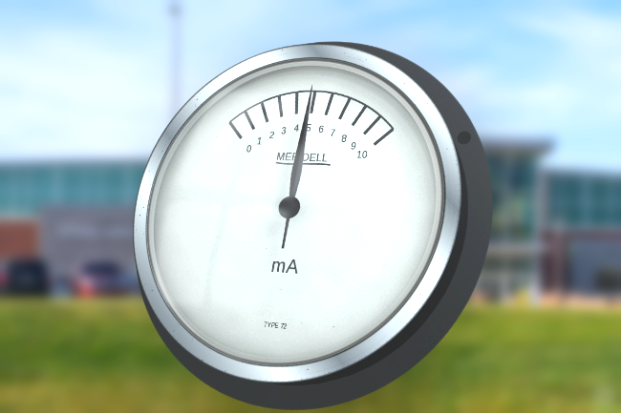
5 mA
